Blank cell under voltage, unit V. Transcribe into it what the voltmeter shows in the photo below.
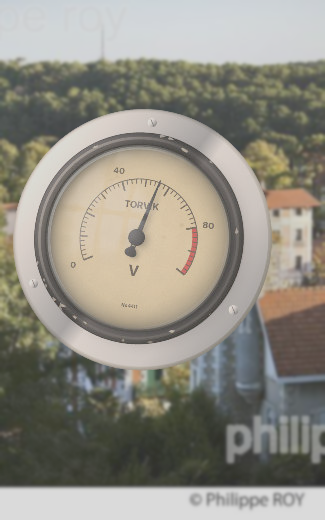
56 V
